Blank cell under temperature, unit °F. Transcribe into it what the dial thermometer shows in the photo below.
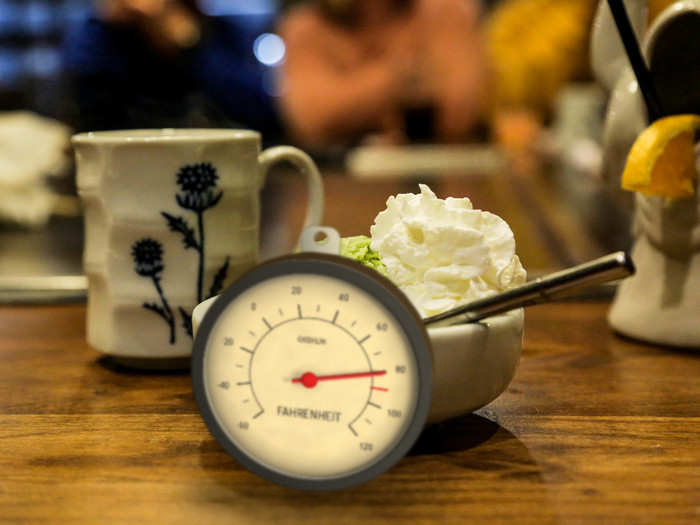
80 °F
